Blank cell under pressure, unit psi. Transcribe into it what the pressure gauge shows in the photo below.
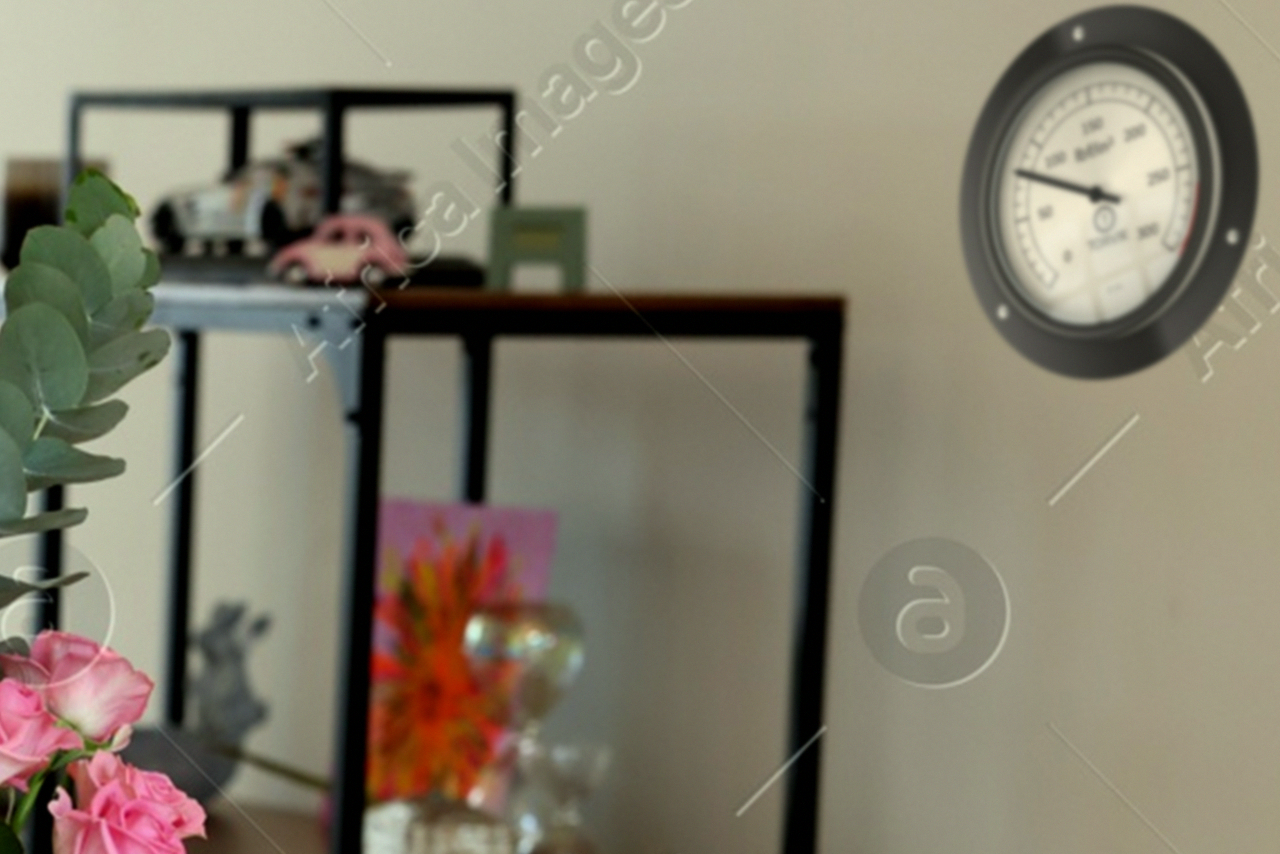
80 psi
